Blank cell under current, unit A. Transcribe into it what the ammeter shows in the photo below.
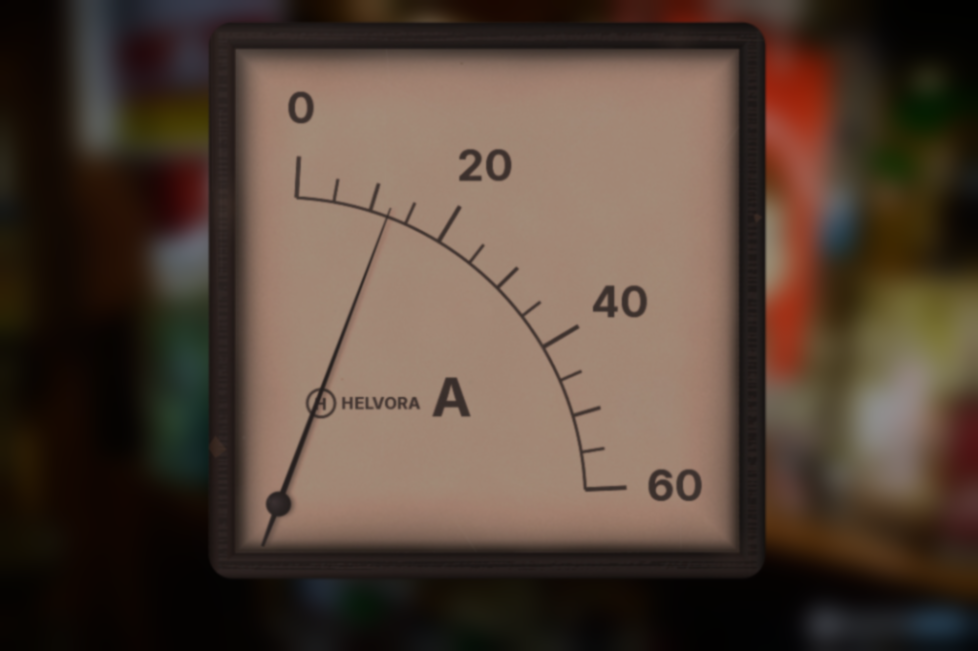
12.5 A
